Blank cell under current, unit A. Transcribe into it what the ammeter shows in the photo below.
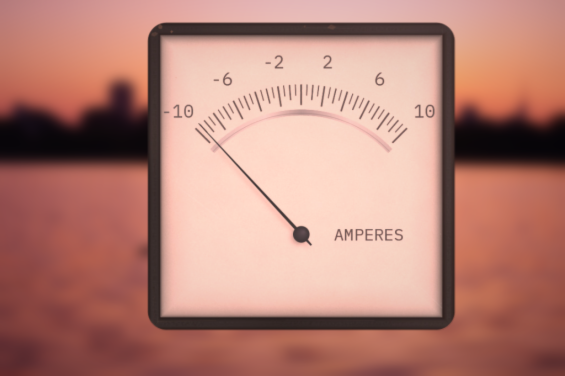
-9.5 A
